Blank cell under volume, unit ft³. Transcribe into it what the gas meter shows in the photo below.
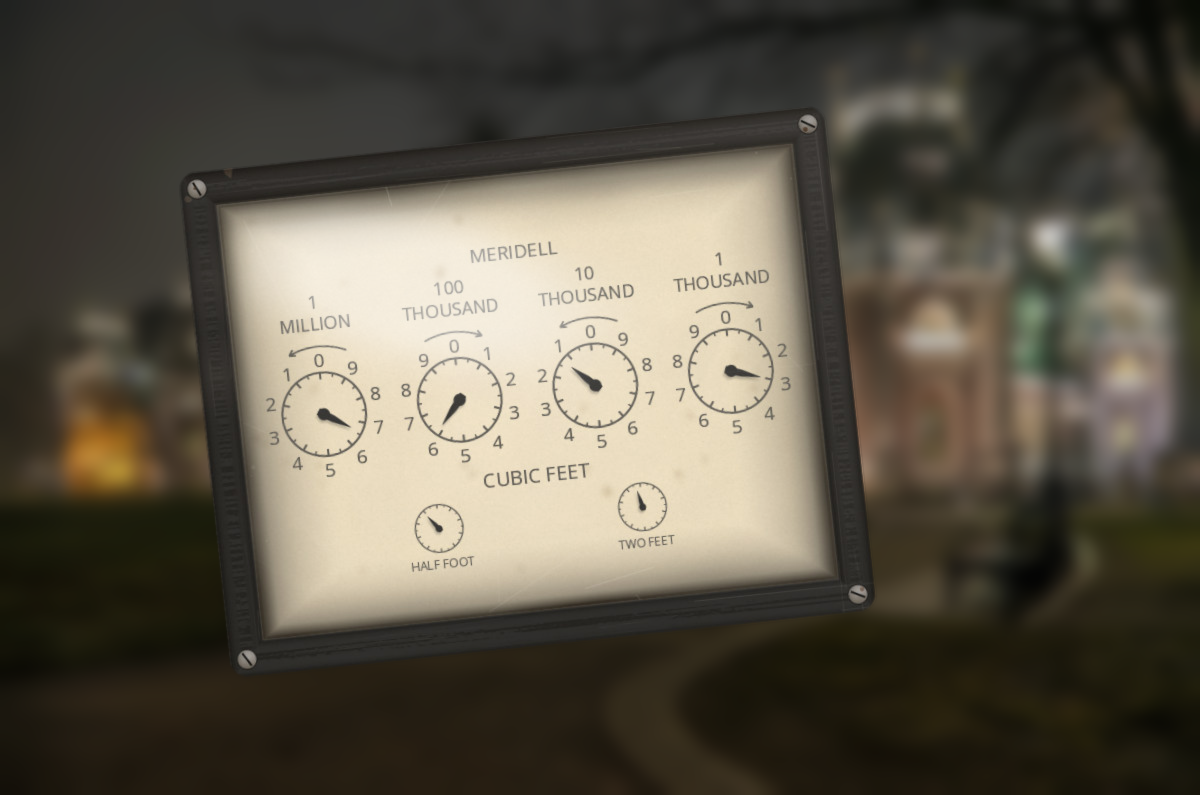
661300 ft³
